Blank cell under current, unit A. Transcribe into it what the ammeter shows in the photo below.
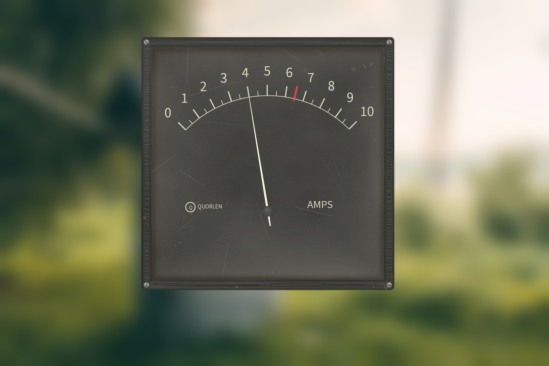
4 A
